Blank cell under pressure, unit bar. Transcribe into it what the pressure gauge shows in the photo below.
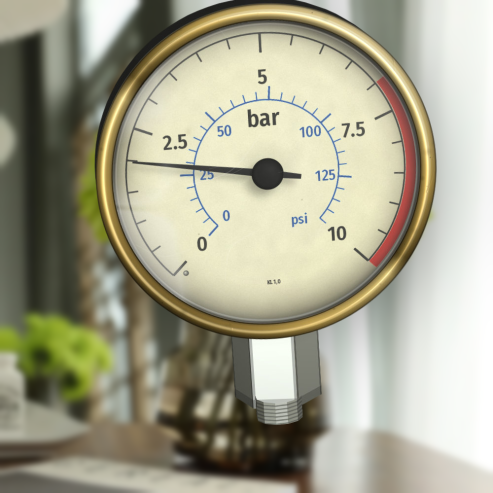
2 bar
